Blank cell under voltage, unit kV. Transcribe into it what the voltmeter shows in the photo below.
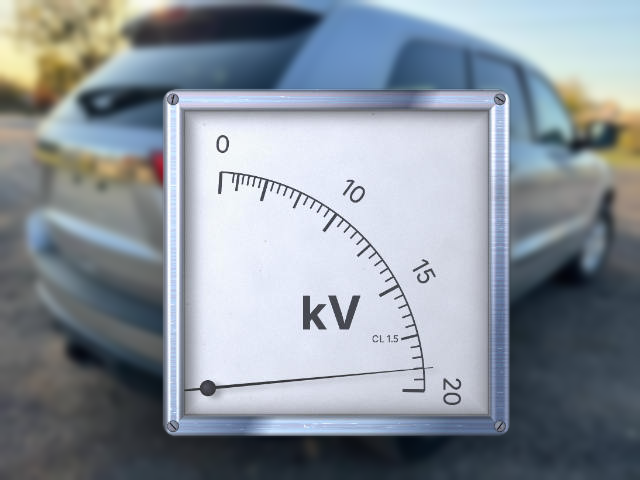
19 kV
